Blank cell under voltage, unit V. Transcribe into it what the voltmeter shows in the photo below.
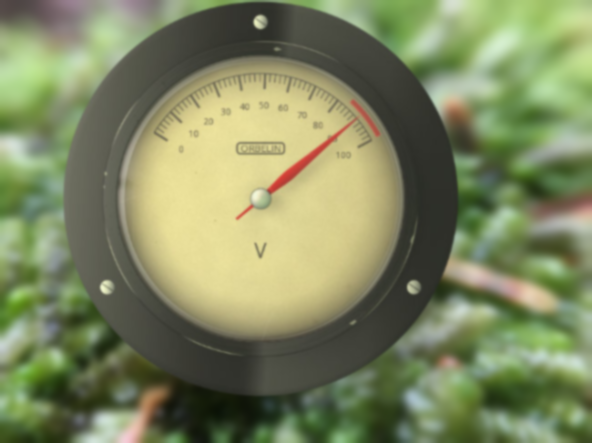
90 V
